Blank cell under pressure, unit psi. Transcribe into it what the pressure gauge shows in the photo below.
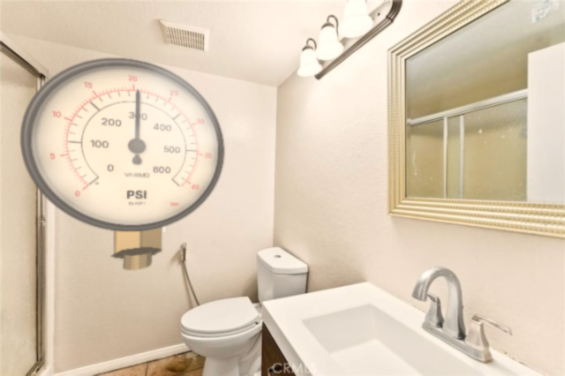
300 psi
